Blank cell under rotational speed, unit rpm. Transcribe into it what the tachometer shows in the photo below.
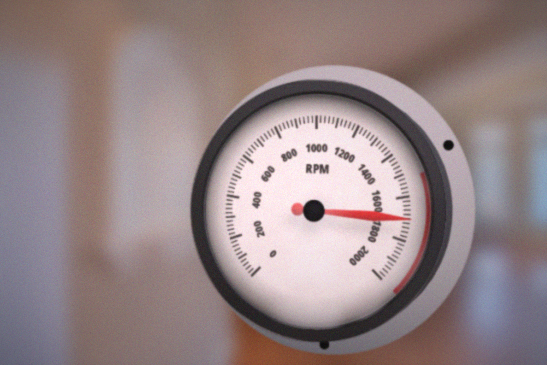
1700 rpm
